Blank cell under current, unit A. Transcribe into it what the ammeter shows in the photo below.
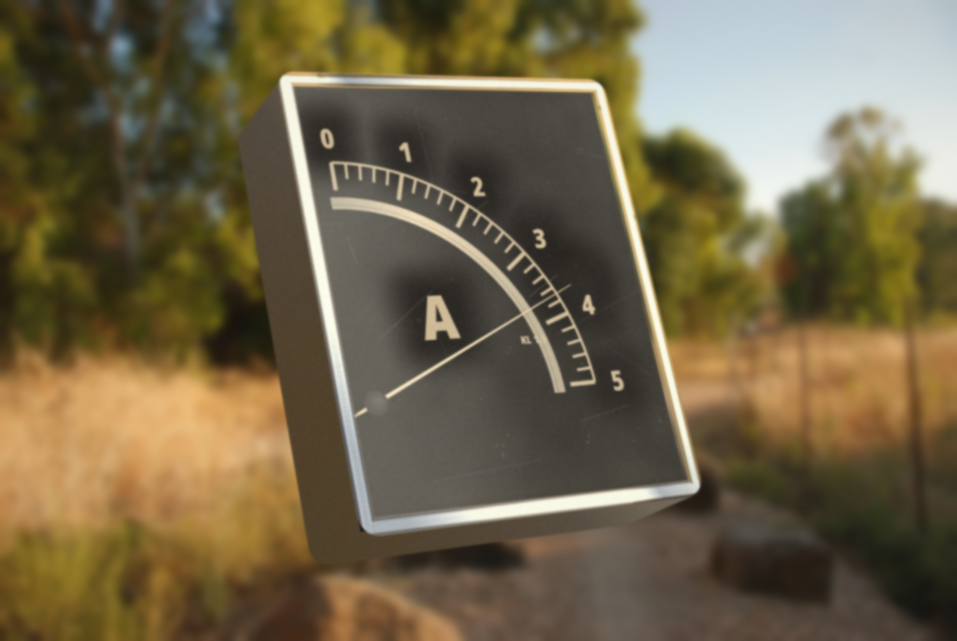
3.7 A
